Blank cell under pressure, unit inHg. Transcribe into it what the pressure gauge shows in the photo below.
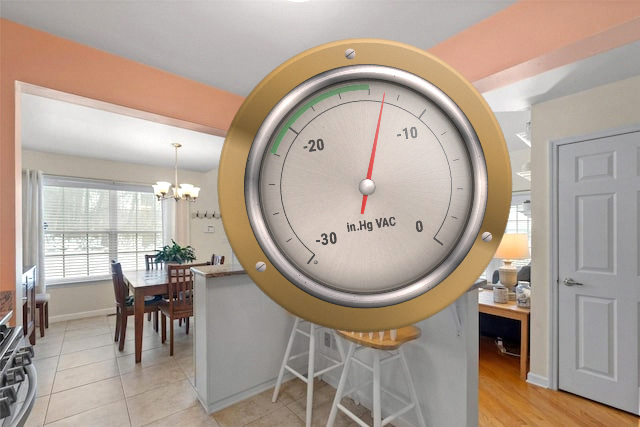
-13 inHg
